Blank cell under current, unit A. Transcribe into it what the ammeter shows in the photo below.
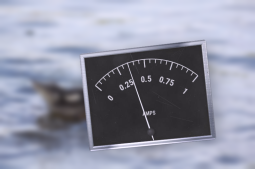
0.35 A
